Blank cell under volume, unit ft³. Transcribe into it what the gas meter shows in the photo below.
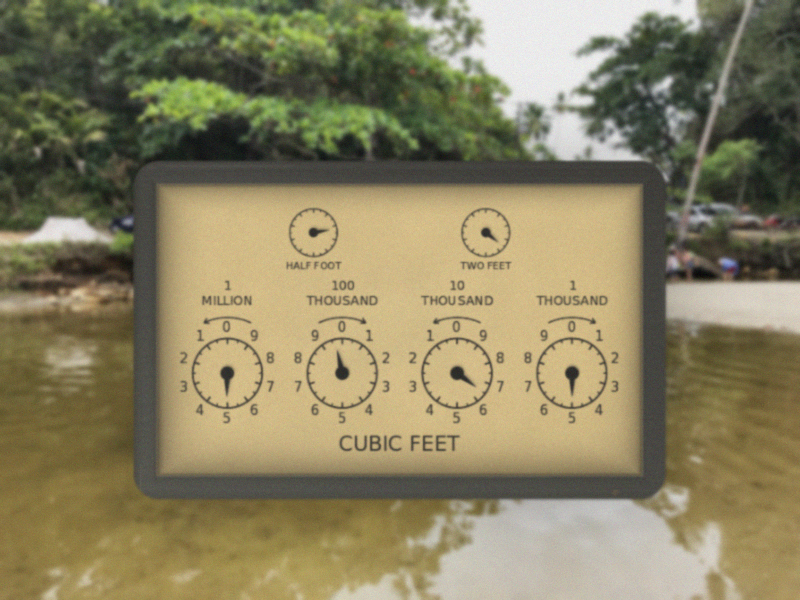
496500 ft³
